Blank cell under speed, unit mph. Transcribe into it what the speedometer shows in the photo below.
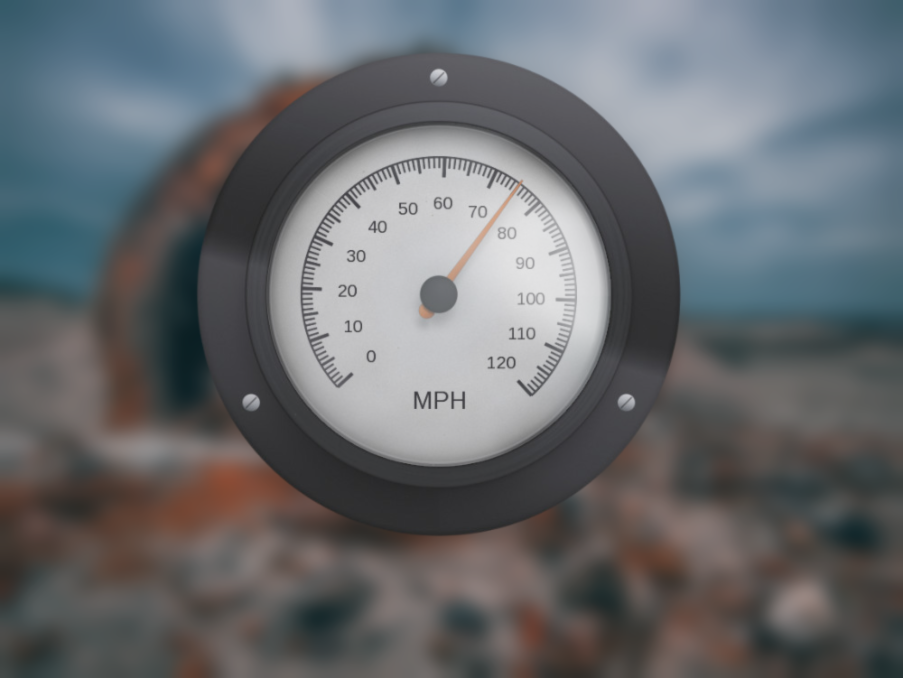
75 mph
